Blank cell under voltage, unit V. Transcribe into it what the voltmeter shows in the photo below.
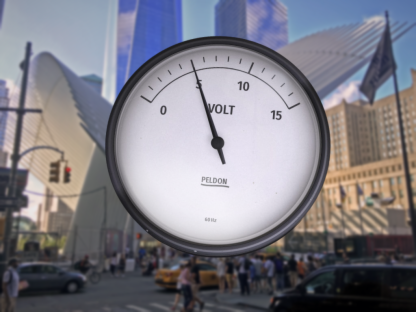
5 V
